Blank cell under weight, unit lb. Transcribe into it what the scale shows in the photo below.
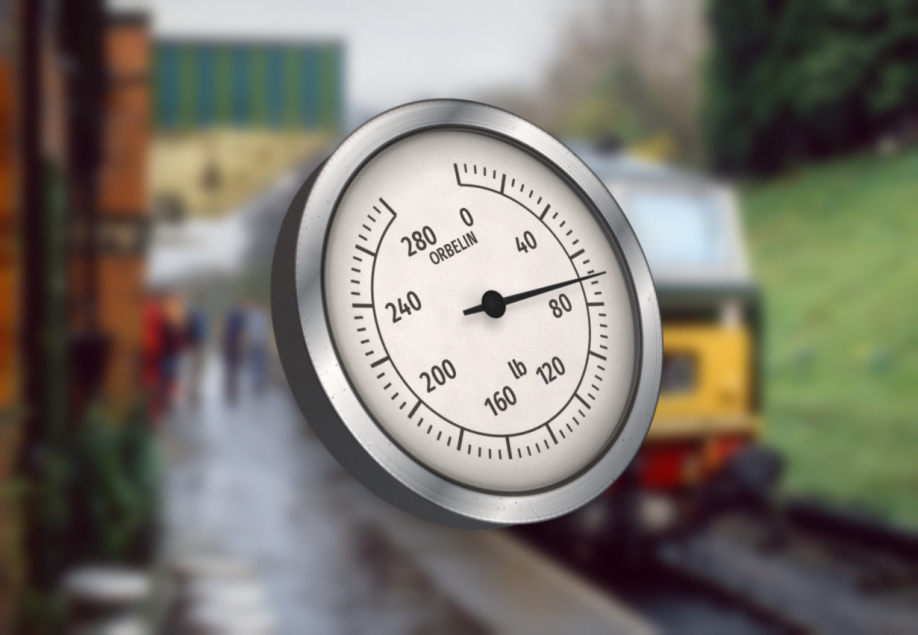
70 lb
